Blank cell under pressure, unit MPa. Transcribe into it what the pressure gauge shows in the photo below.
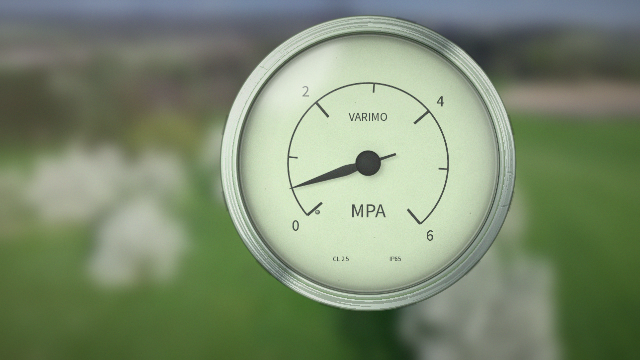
0.5 MPa
